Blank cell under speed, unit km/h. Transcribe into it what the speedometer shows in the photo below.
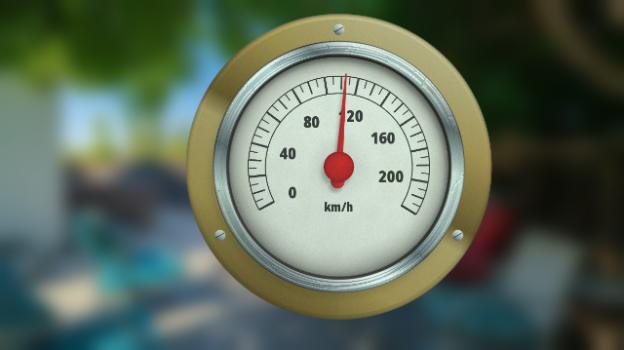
112.5 km/h
